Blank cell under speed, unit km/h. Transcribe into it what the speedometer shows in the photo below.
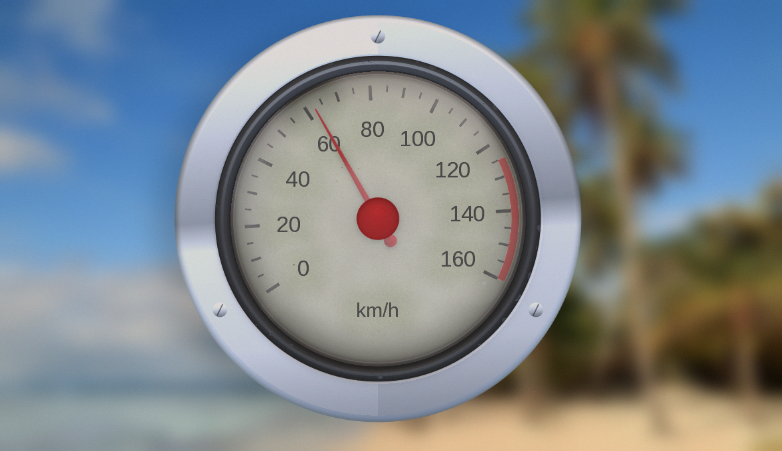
62.5 km/h
